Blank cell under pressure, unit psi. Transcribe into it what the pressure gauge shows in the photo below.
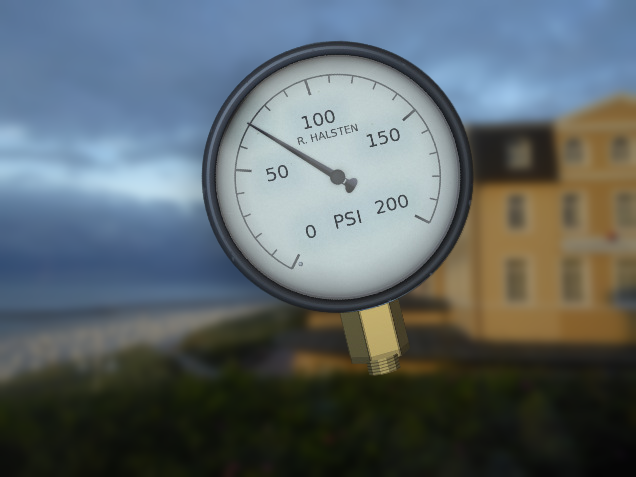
70 psi
